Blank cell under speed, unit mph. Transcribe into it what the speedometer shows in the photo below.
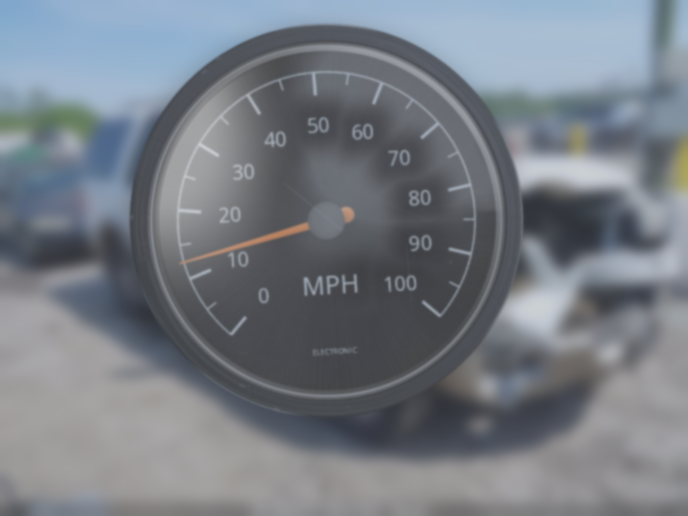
12.5 mph
